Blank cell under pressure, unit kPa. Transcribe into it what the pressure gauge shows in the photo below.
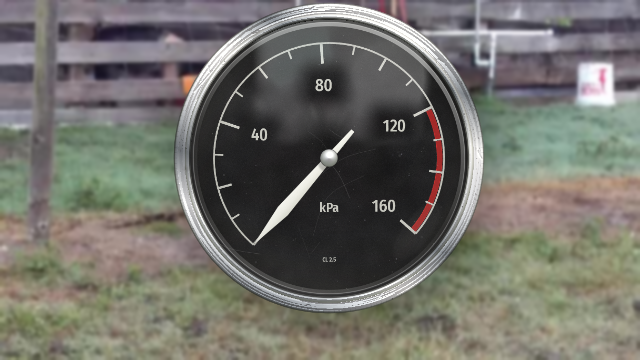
0 kPa
